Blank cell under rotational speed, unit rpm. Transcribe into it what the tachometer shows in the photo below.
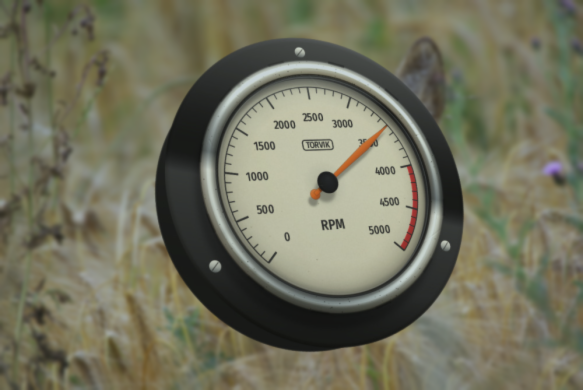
3500 rpm
